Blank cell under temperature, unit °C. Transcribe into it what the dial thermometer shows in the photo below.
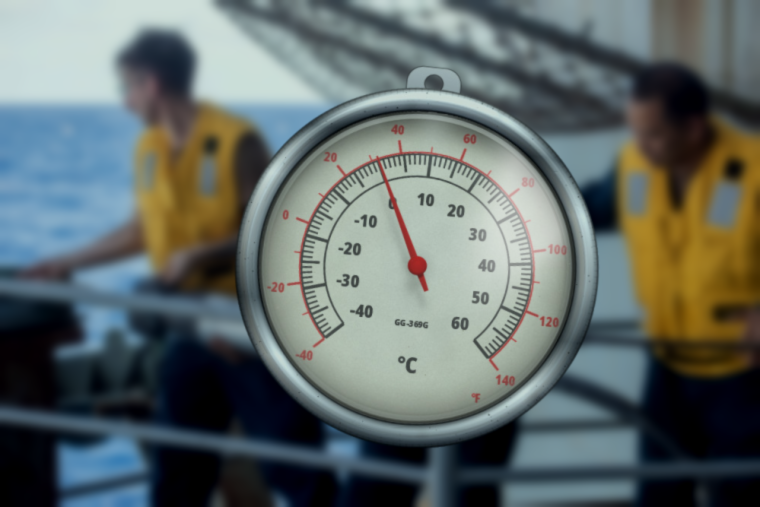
0 °C
